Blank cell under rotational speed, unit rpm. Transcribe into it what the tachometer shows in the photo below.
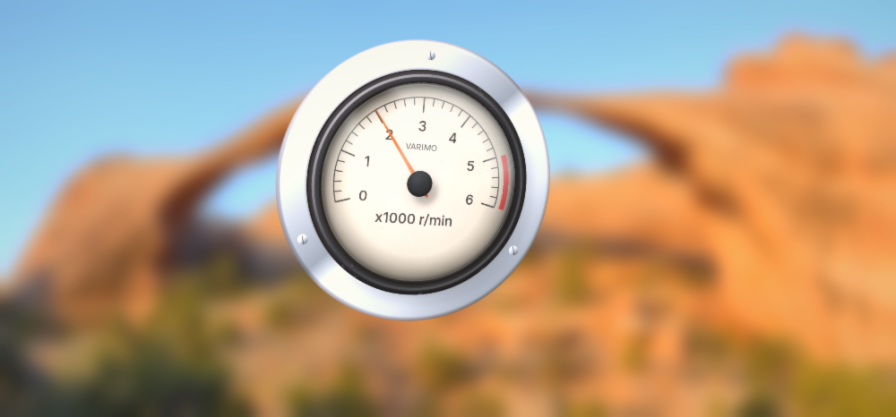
2000 rpm
